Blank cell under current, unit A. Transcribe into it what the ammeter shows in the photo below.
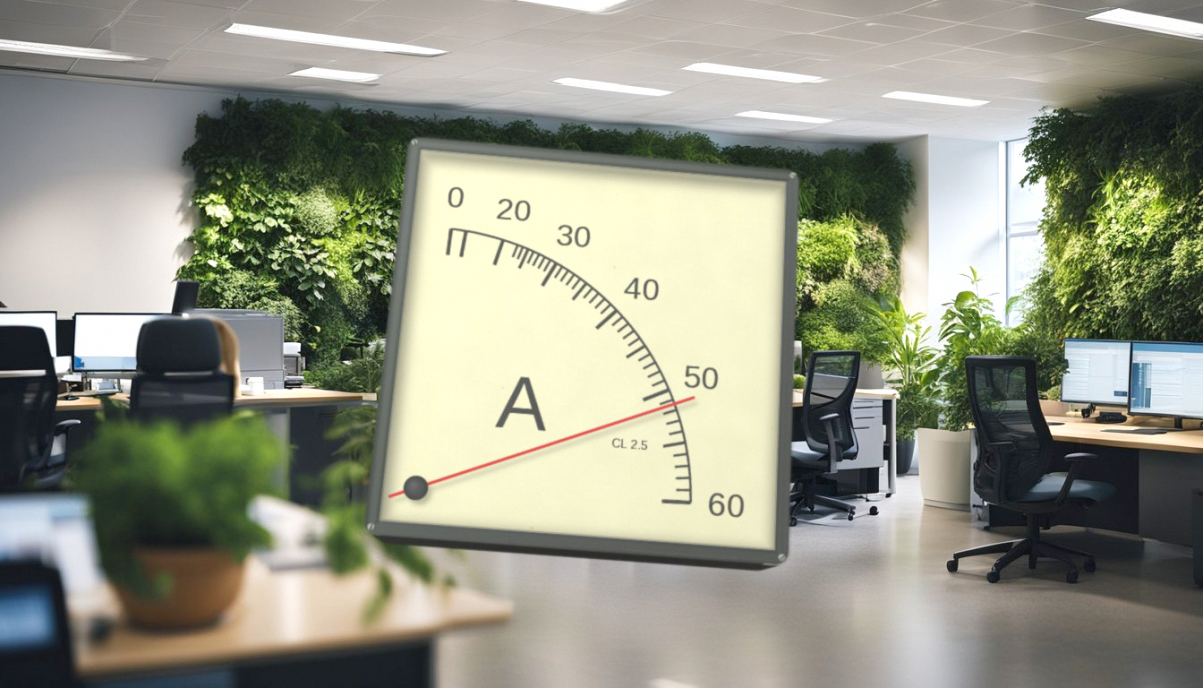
51.5 A
